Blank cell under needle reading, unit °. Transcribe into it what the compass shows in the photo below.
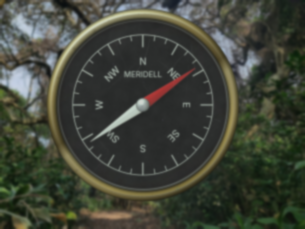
55 °
